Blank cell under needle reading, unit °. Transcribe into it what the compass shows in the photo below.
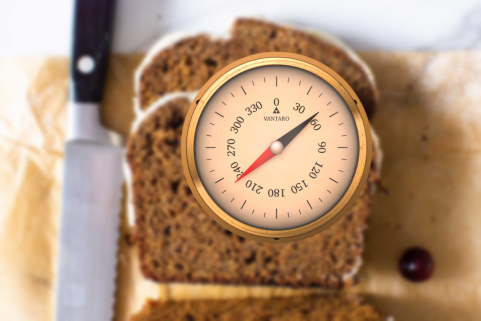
230 °
